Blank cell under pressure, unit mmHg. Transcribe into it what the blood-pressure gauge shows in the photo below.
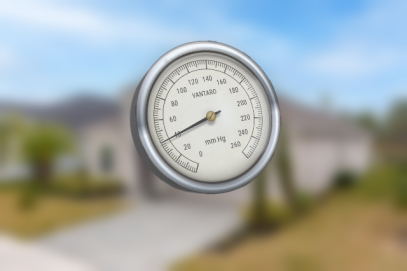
40 mmHg
